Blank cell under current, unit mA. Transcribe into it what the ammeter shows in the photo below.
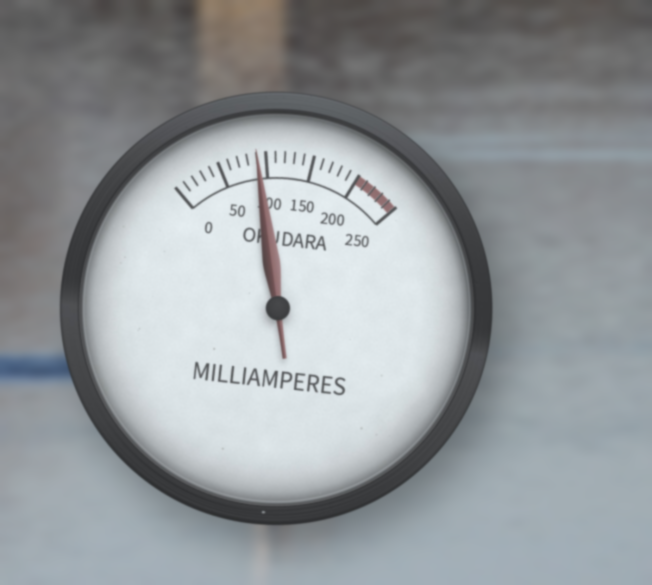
90 mA
